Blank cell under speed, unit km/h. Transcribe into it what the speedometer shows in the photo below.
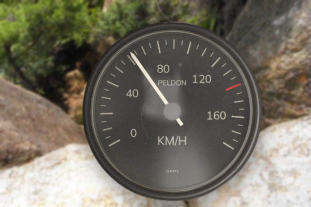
62.5 km/h
